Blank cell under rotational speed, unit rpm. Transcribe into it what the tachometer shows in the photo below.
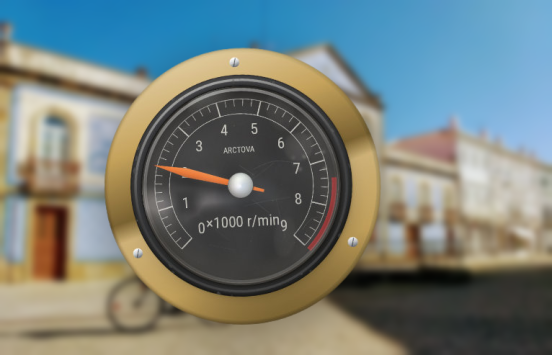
2000 rpm
